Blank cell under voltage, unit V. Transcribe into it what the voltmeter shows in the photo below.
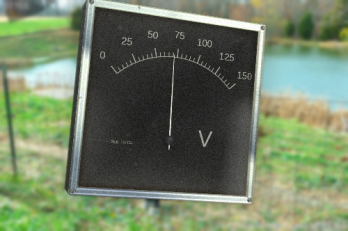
70 V
